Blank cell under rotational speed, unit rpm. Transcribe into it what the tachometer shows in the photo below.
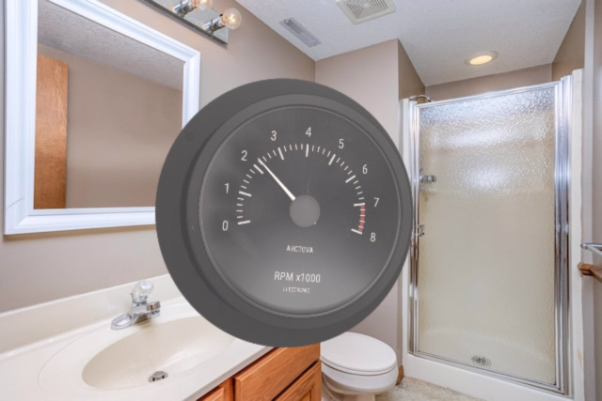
2200 rpm
